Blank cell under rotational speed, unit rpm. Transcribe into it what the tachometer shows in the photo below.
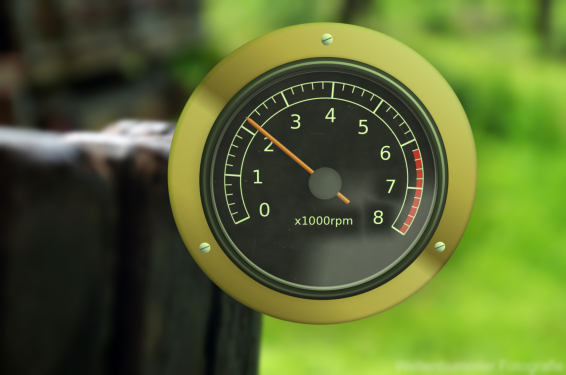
2200 rpm
